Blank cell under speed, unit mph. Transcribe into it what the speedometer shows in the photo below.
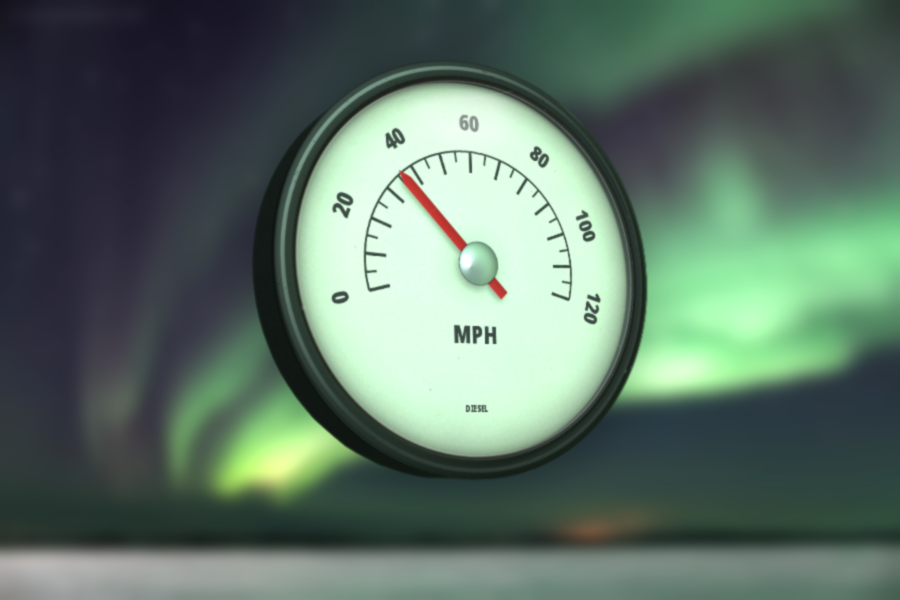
35 mph
